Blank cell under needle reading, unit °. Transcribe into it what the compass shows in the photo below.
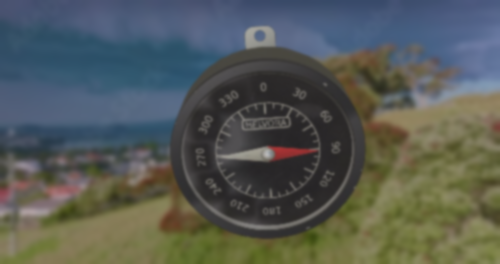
90 °
